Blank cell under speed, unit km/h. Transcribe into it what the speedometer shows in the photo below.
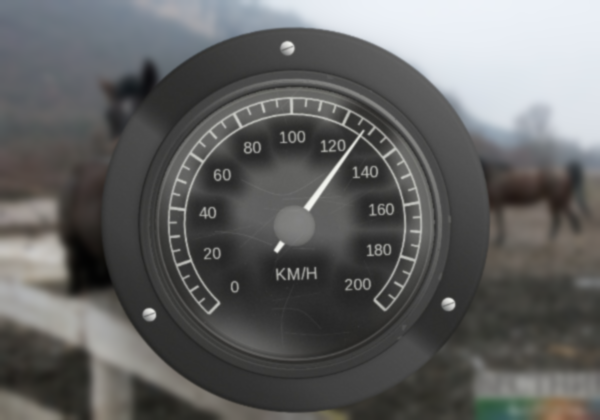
127.5 km/h
